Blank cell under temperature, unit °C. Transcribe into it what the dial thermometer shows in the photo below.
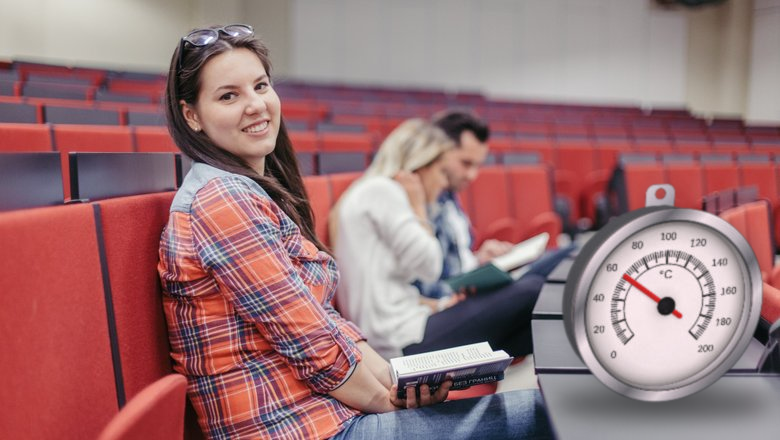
60 °C
